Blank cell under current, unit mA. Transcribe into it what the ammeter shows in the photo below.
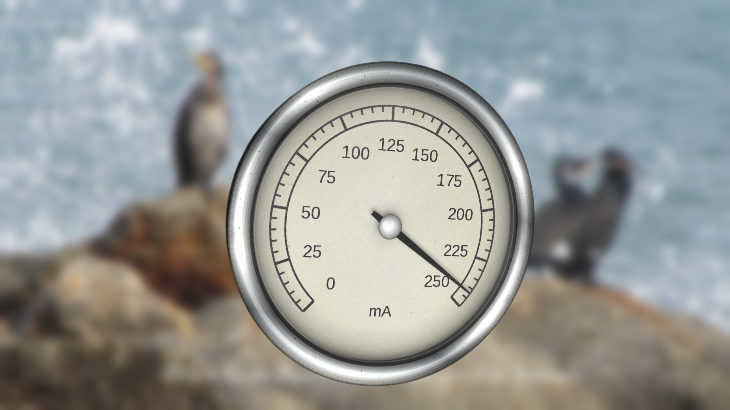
242.5 mA
